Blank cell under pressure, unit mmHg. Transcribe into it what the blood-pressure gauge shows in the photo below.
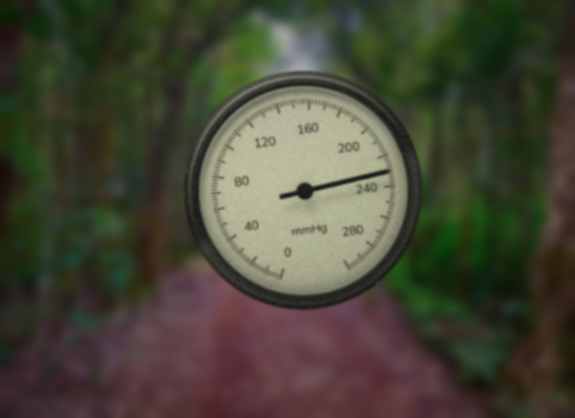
230 mmHg
